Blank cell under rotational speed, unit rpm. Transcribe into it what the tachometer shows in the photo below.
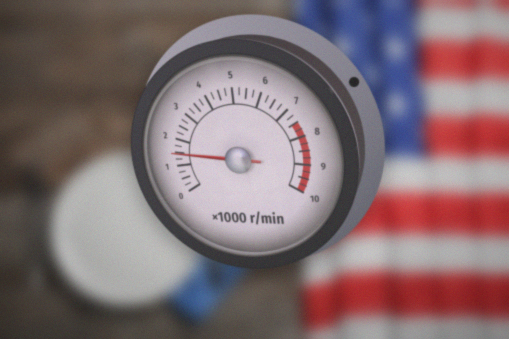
1500 rpm
